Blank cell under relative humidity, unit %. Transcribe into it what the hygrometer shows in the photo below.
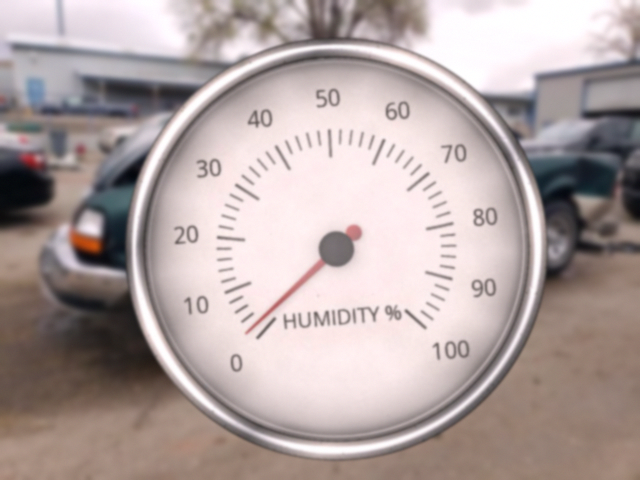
2 %
